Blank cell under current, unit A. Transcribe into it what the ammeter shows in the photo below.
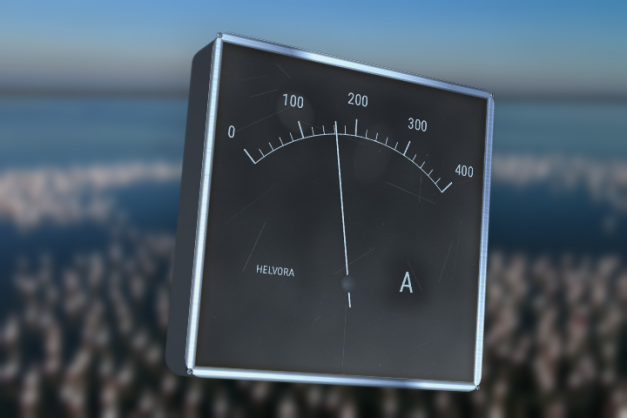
160 A
